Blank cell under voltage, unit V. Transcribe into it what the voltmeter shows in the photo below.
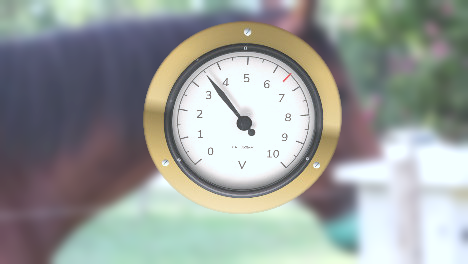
3.5 V
